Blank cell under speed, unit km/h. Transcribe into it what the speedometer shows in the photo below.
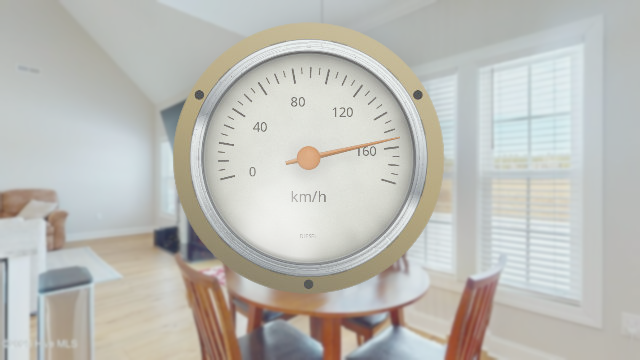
155 km/h
